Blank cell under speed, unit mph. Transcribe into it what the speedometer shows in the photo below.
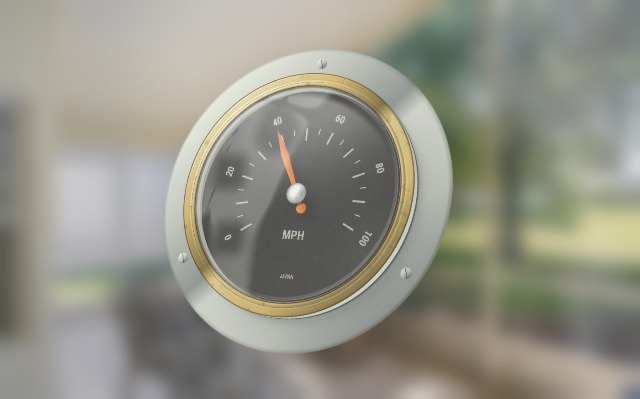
40 mph
